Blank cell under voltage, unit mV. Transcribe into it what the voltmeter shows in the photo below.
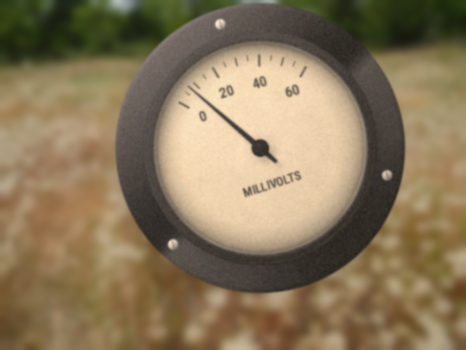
7.5 mV
